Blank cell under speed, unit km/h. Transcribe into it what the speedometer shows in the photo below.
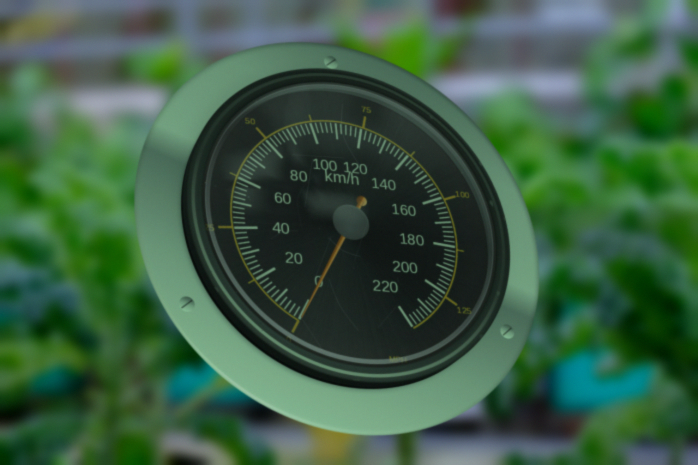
0 km/h
